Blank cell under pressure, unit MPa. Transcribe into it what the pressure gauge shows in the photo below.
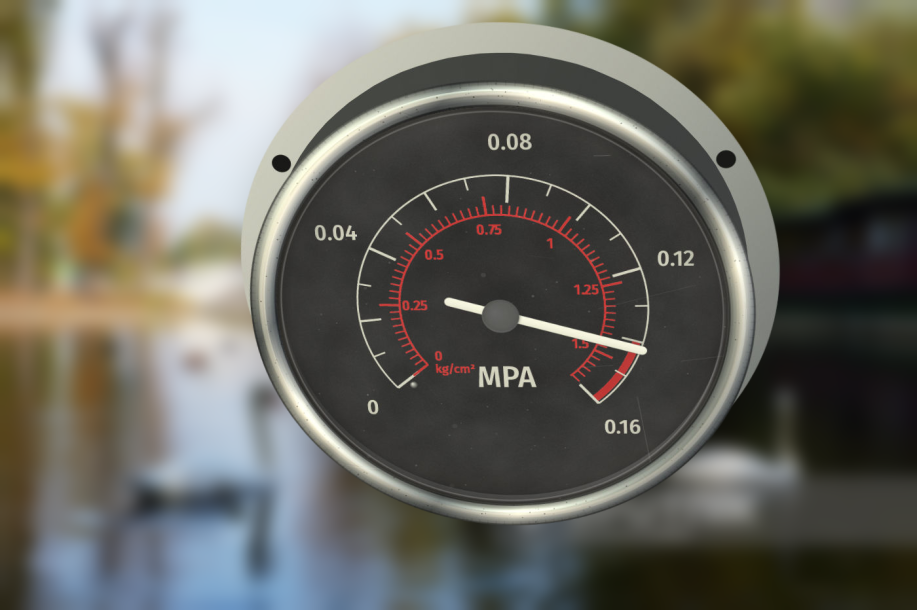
0.14 MPa
